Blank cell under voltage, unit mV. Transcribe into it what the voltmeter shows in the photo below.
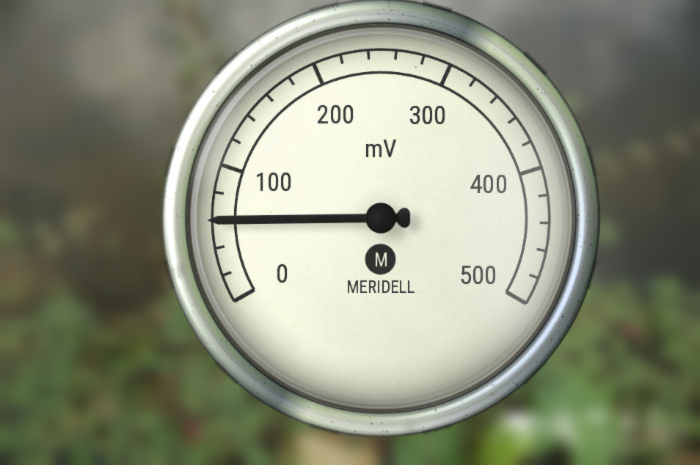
60 mV
